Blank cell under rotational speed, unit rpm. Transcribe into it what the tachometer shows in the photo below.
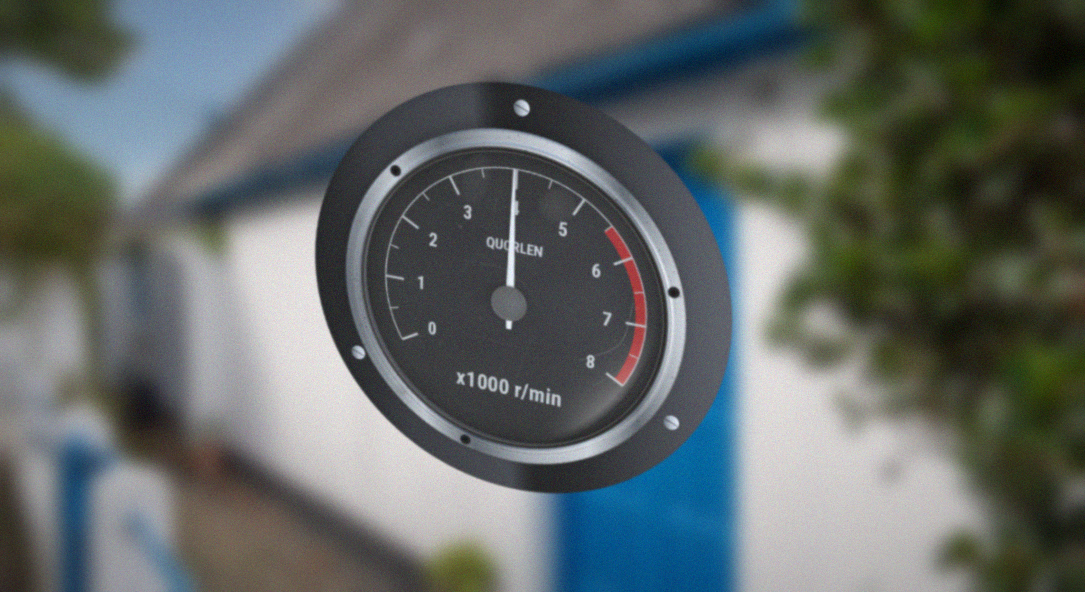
4000 rpm
